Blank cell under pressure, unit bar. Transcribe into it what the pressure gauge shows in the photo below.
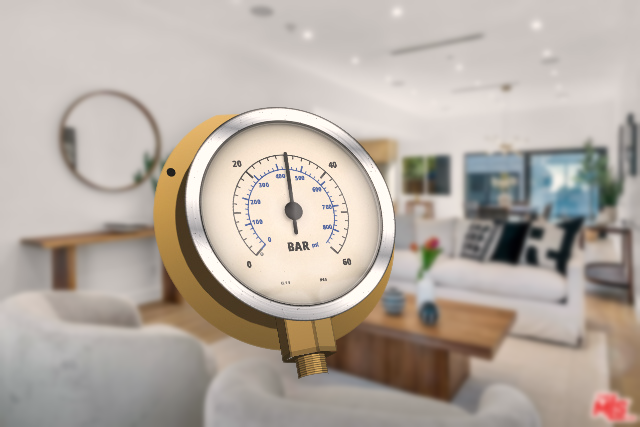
30 bar
